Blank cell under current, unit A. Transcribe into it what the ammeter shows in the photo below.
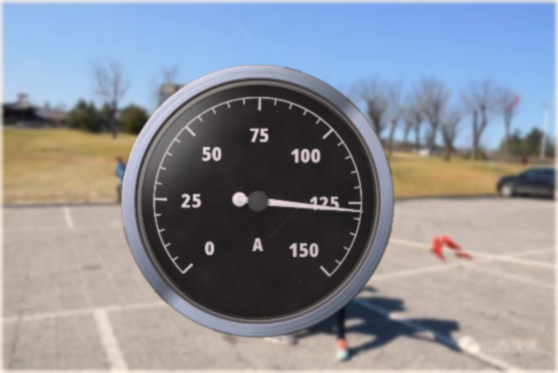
127.5 A
